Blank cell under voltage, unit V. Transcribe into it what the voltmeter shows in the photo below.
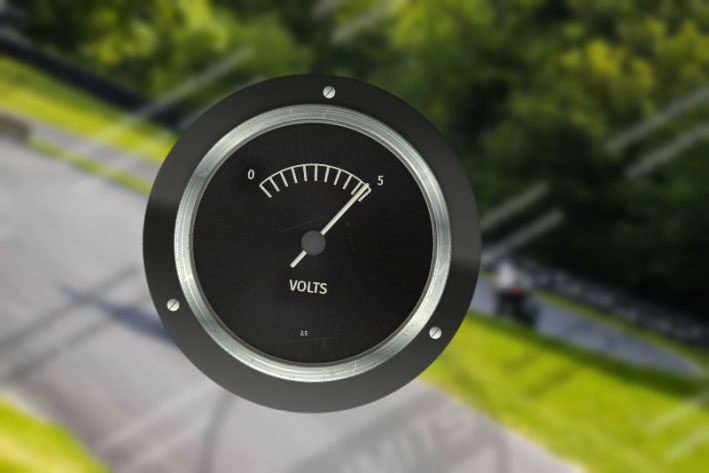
4.75 V
